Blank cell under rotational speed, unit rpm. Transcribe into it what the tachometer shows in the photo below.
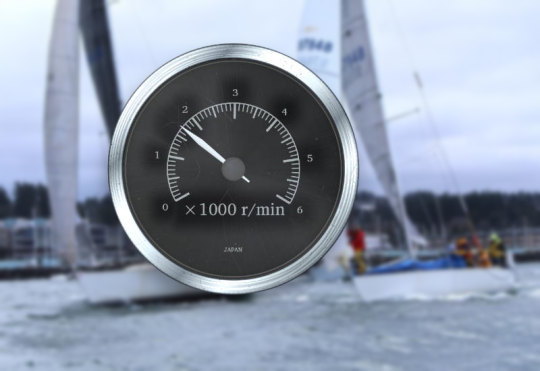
1700 rpm
